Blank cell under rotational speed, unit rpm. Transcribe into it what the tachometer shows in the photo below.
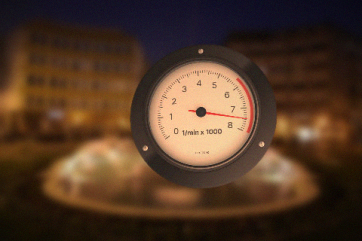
7500 rpm
